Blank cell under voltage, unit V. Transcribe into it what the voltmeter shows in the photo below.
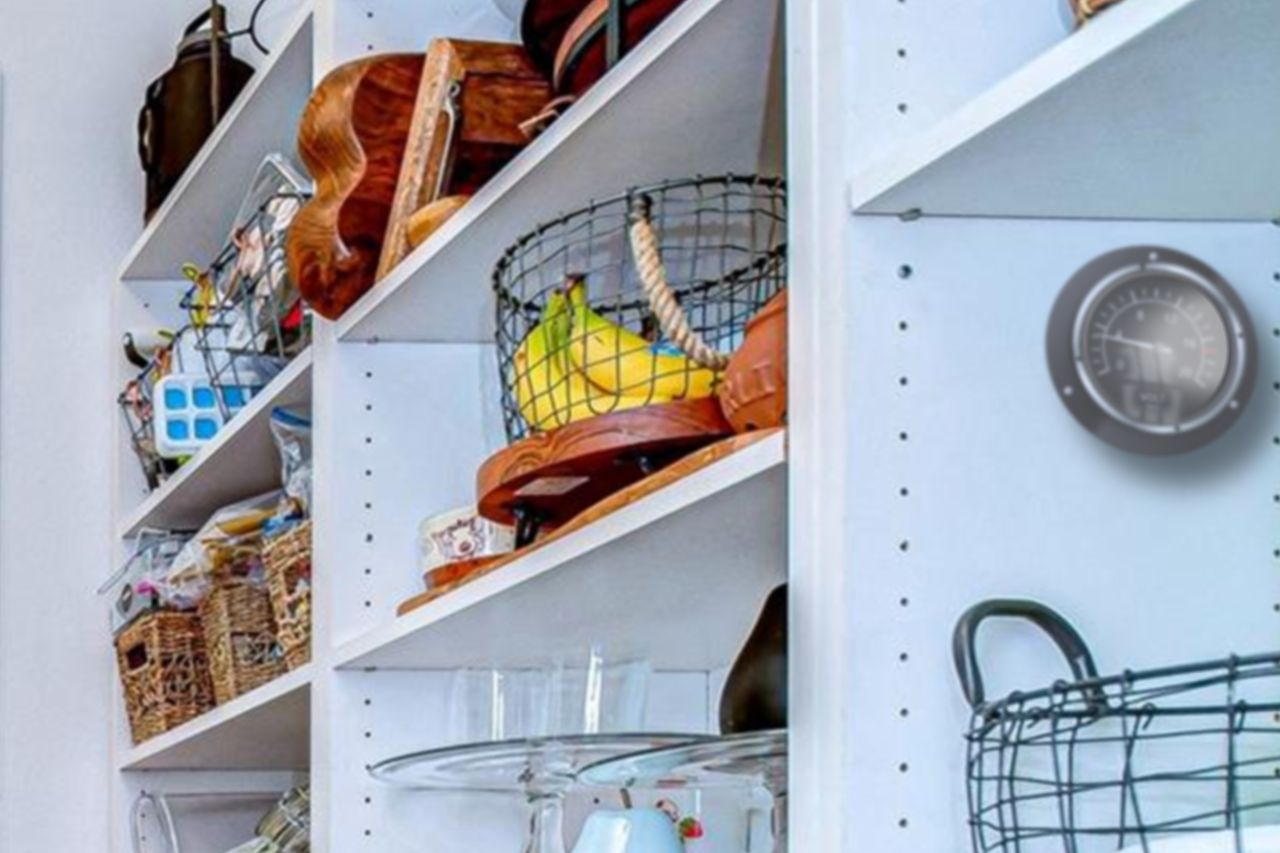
3 V
